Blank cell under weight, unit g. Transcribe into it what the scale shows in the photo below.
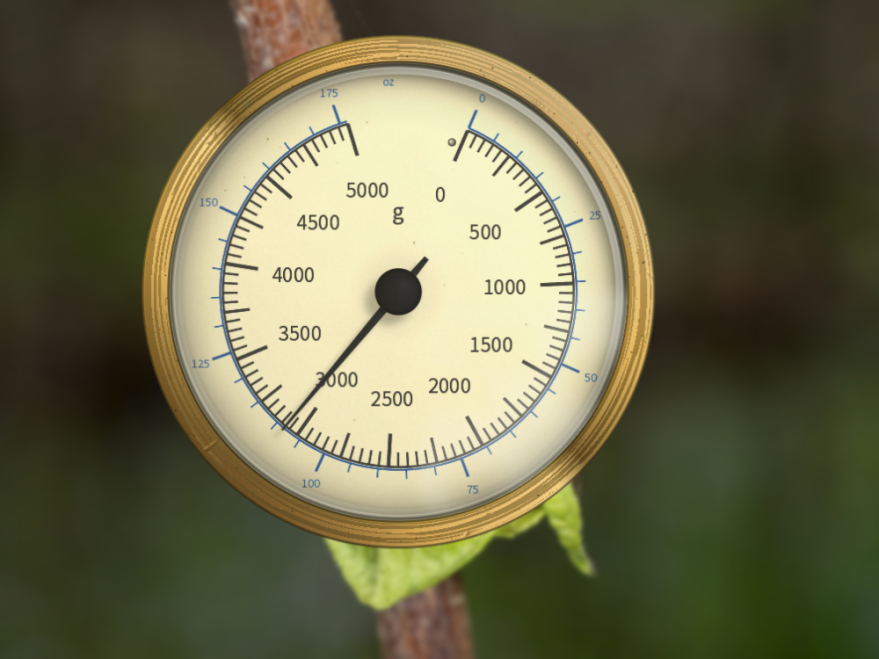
3075 g
